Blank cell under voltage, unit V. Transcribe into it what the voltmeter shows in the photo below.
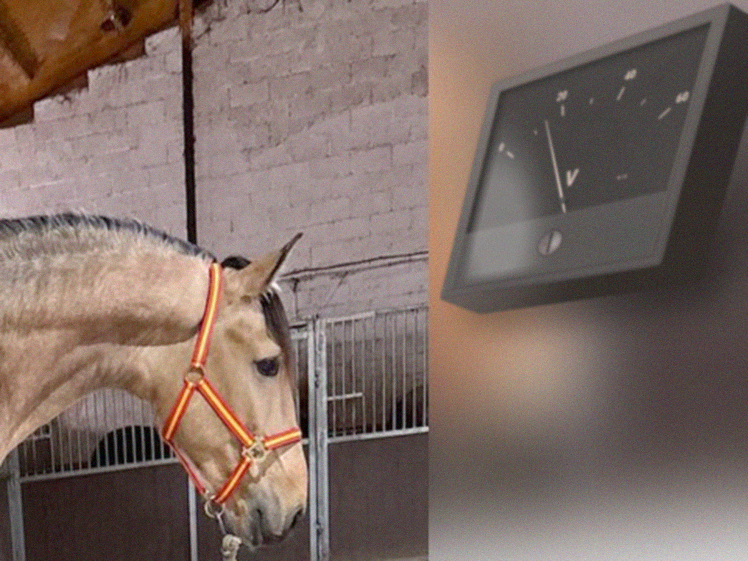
15 V
